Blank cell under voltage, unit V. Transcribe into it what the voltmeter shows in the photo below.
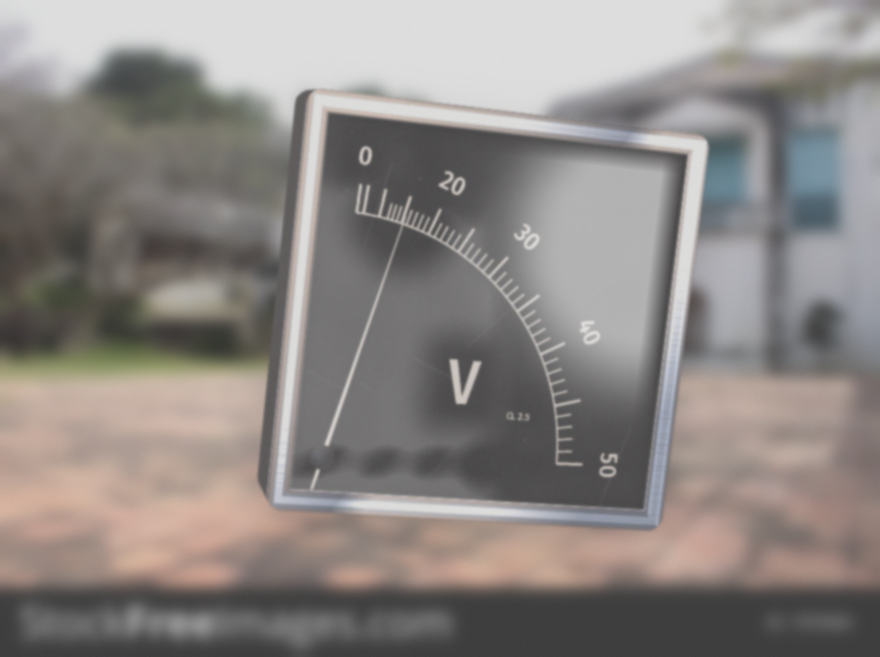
15 V
